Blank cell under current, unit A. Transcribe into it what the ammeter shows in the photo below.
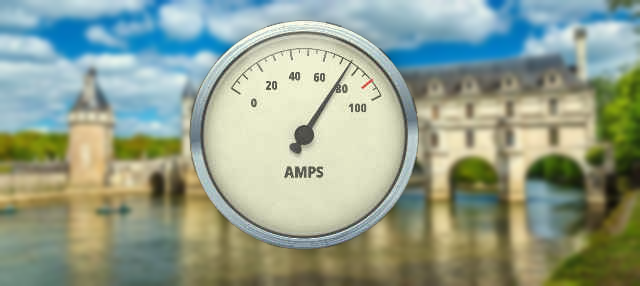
75 A
